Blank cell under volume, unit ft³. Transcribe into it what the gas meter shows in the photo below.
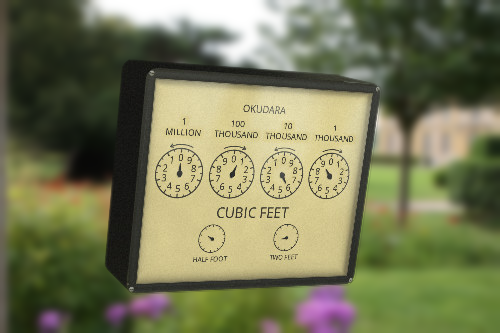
5900 ft³
